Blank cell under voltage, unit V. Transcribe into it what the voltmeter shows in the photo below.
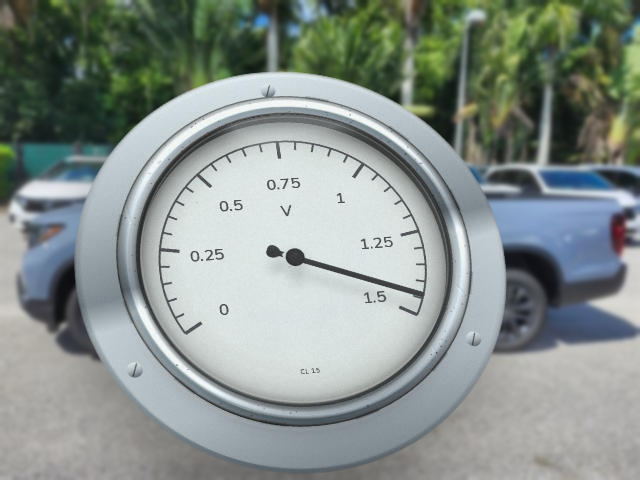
1.45 V
